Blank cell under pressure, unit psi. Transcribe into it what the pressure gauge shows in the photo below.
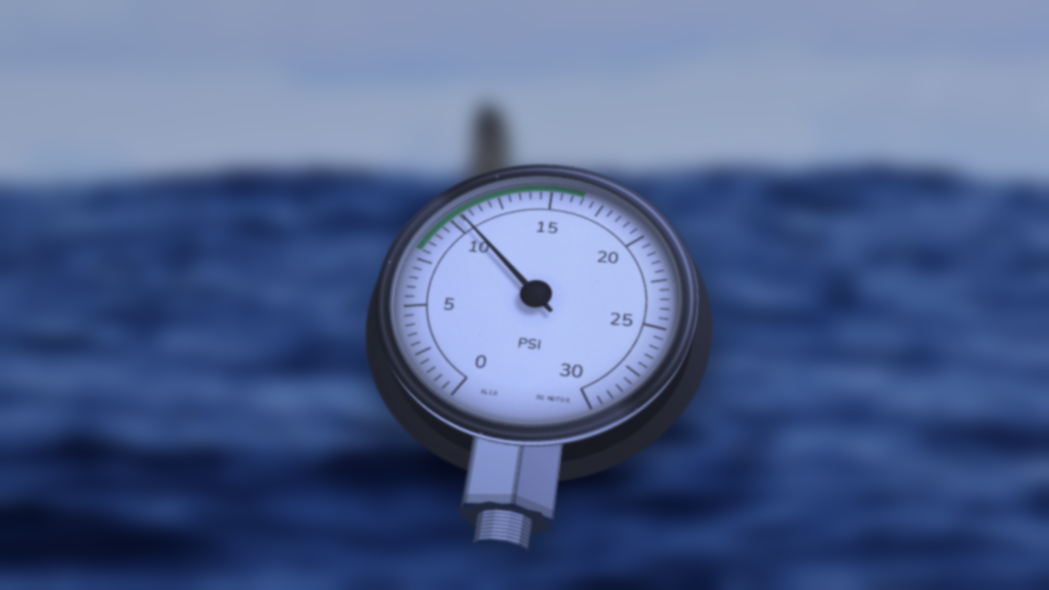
10.5 psi
